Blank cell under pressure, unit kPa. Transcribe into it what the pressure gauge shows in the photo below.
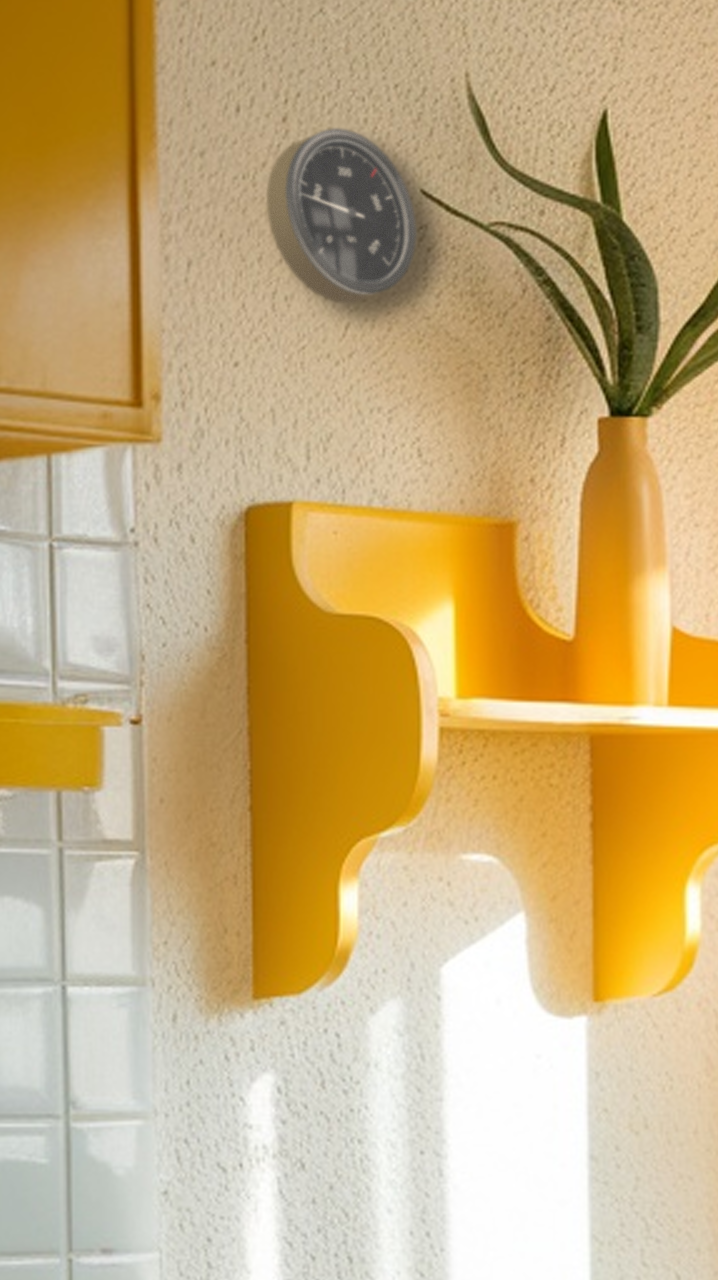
80 kPa
